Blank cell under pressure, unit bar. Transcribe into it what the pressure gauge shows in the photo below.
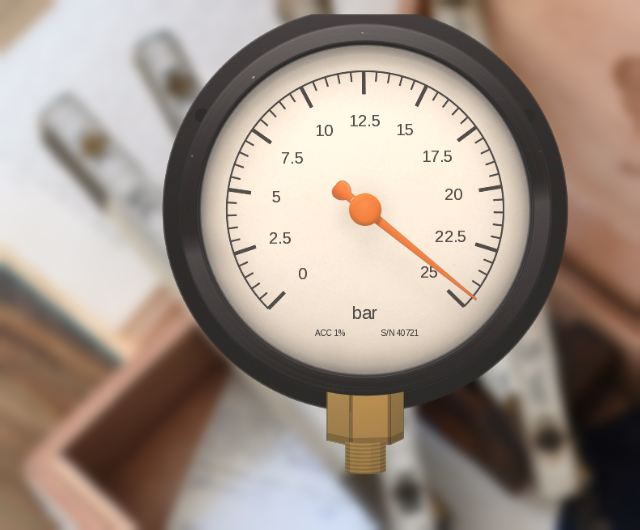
24.5 bar
